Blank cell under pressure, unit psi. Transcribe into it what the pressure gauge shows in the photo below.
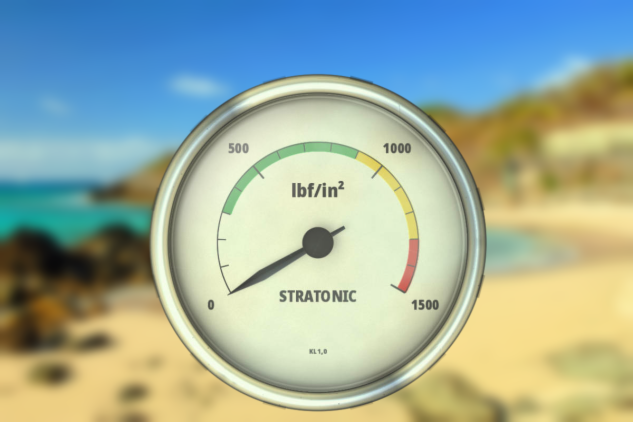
0 psi
